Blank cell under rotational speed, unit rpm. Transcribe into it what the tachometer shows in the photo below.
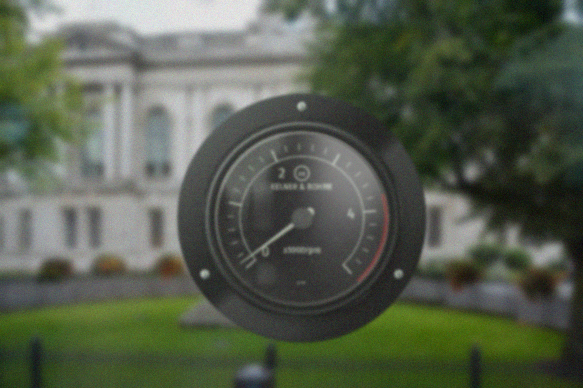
100 rpm
